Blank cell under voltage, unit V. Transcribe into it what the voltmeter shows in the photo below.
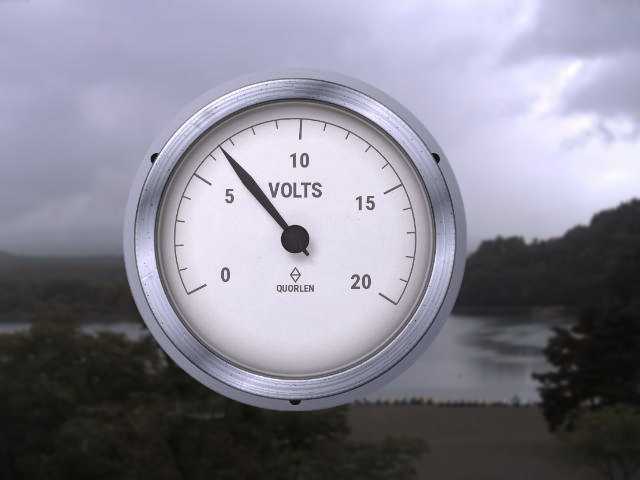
6.5 V
